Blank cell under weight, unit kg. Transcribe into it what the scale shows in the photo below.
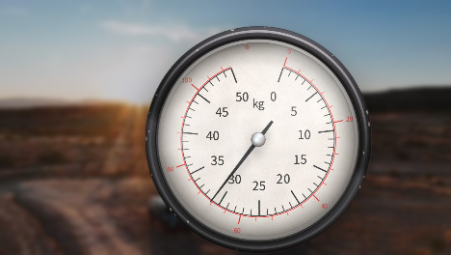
31 kg
